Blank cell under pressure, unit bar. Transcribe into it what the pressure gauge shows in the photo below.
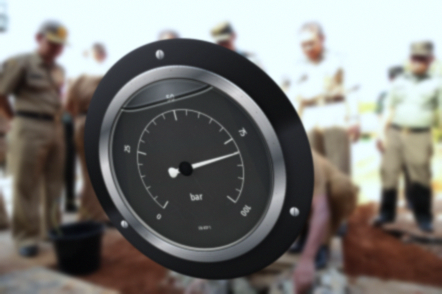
80 bar
